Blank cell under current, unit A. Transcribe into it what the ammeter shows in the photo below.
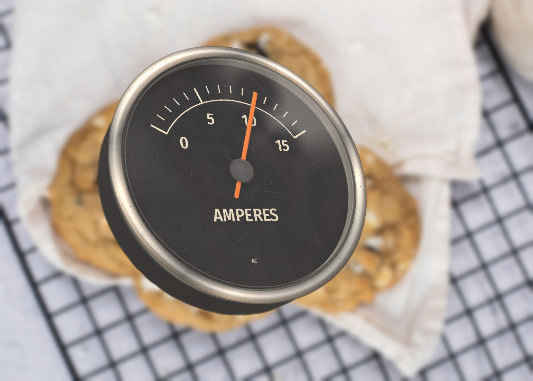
10 A
